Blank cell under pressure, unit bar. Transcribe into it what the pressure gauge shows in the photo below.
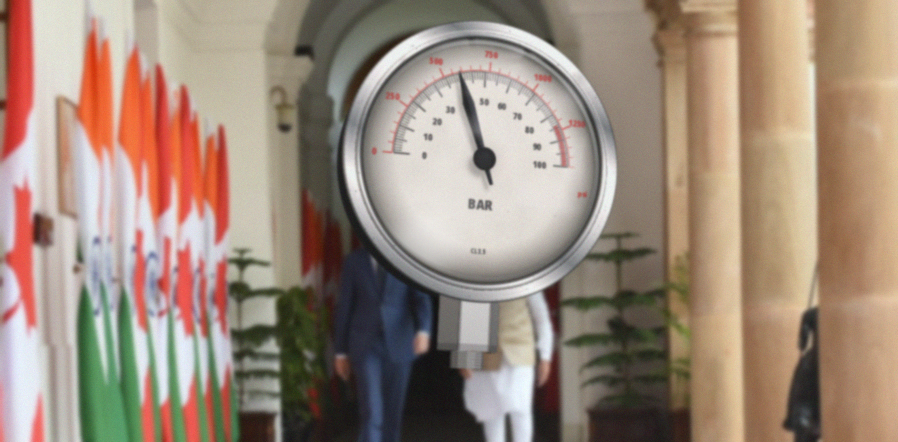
40 bar
